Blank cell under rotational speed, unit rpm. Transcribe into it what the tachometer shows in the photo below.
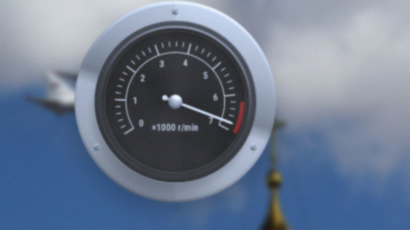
6800 rpm
